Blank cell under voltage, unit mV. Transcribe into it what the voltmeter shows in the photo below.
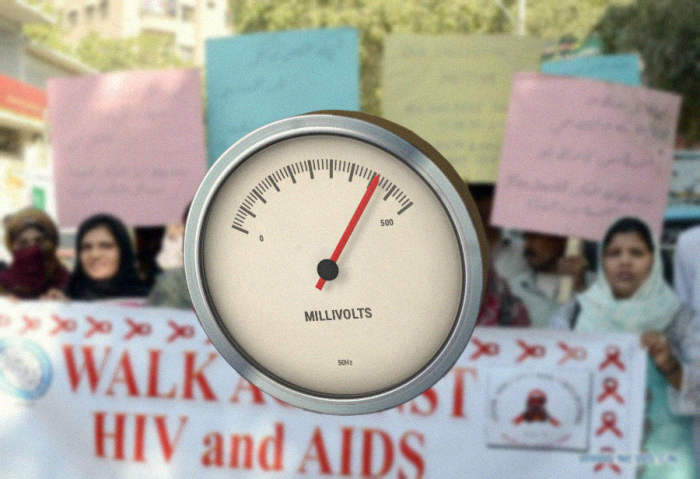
410 mV
